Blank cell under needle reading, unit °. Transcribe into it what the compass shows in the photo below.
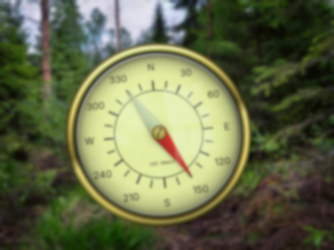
150 °
